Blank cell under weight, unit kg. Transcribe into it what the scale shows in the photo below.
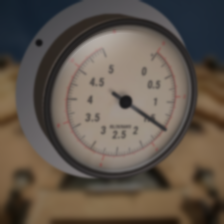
1.5 kg
